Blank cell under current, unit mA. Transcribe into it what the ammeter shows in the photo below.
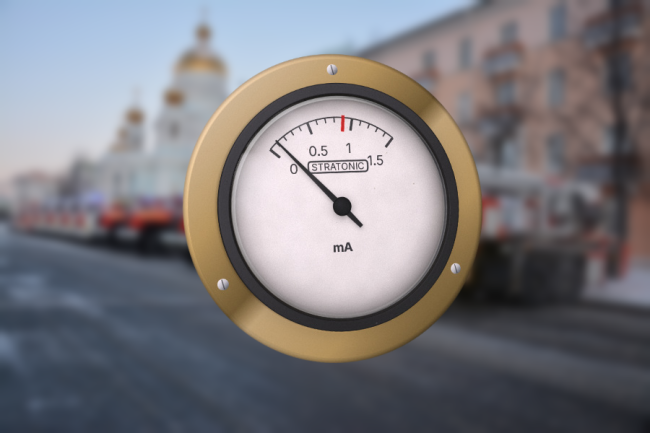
0.1 mA
